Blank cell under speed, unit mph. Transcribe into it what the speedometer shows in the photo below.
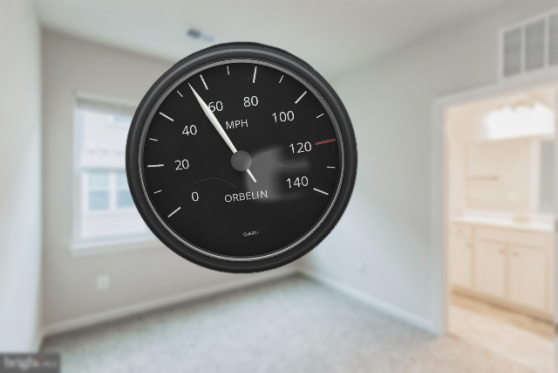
55 mph
